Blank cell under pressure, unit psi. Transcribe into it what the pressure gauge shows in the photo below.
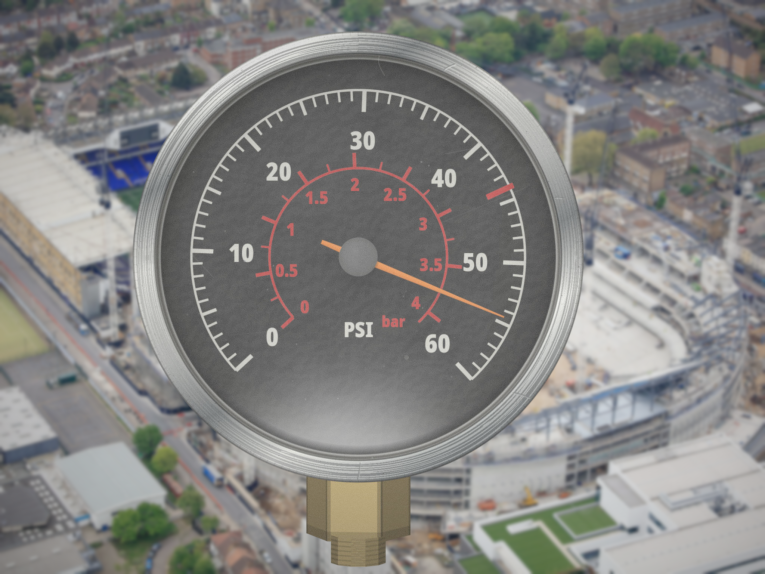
54.5 psi
